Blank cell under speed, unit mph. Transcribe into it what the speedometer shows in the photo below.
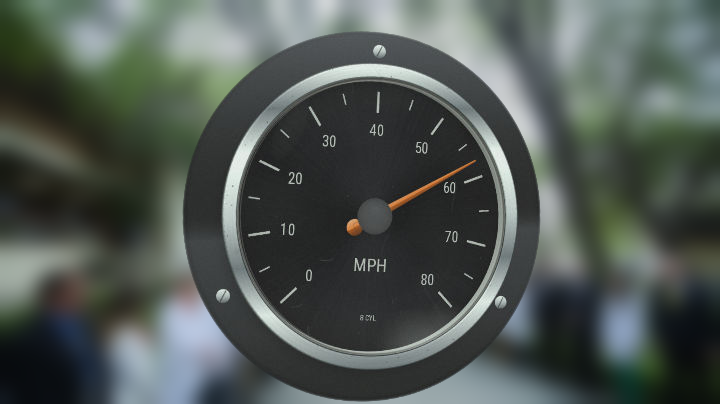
57.5 mph
